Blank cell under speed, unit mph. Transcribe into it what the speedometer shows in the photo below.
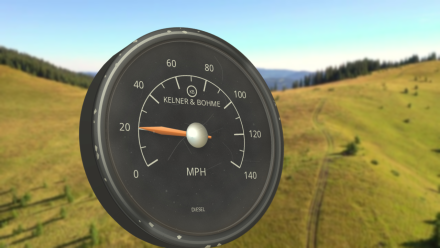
20 mph
